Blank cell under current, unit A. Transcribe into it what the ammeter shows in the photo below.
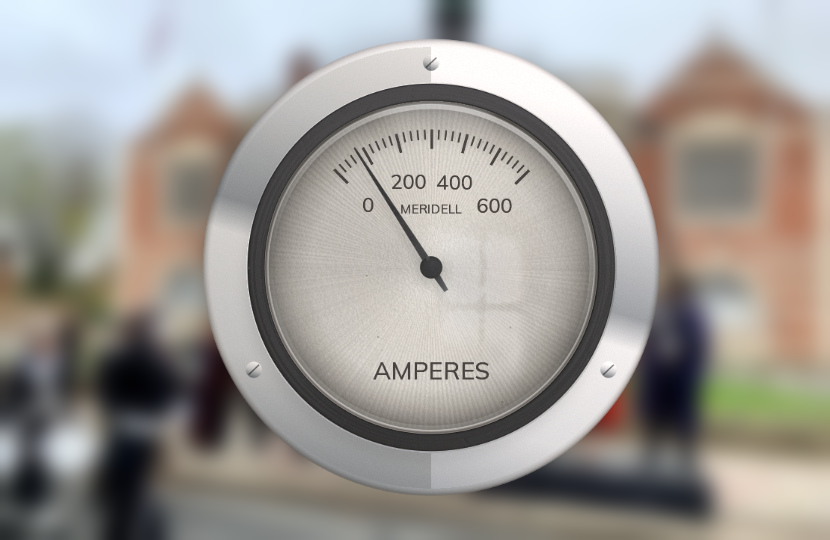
80 A
